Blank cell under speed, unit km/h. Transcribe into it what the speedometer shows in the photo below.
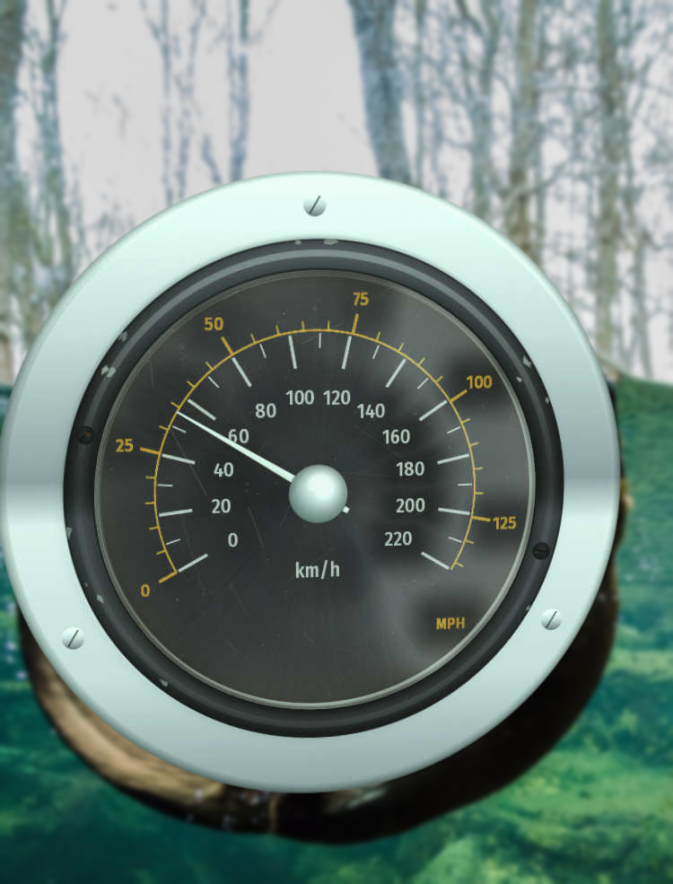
55 km/h
